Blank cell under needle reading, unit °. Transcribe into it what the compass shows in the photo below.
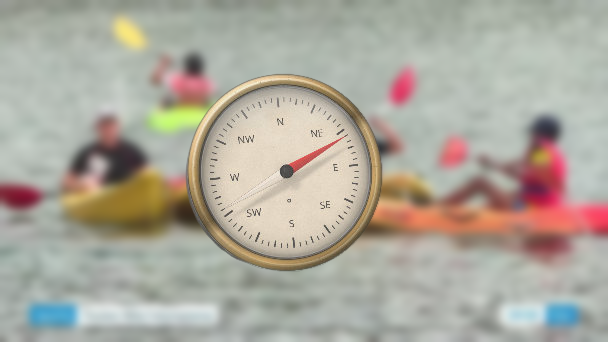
65 °
